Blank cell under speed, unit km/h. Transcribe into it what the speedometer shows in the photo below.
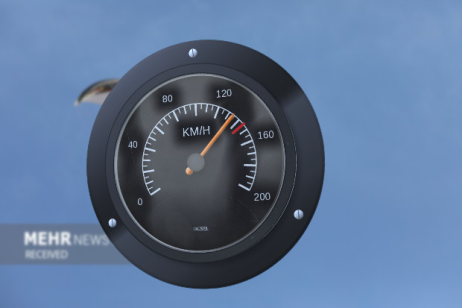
135 km/h
